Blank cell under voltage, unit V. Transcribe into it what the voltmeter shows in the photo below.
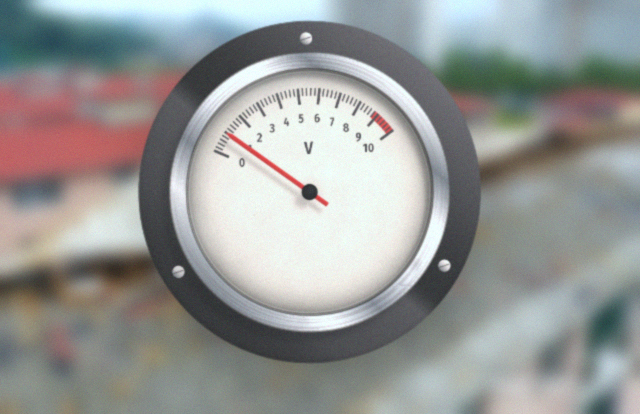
1 V
